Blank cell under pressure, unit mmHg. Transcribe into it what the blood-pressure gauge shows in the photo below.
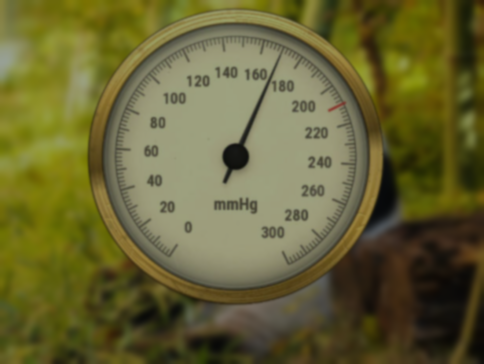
170 mmHg
